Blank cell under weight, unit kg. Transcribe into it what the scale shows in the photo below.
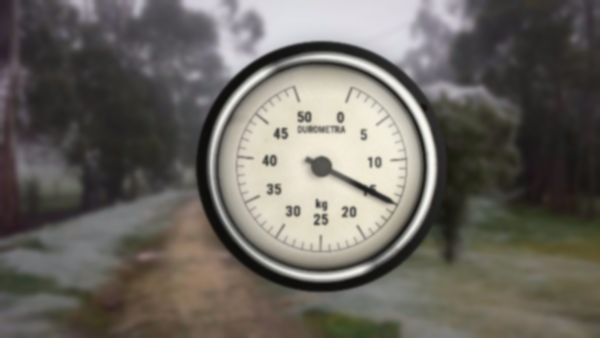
15 kg
